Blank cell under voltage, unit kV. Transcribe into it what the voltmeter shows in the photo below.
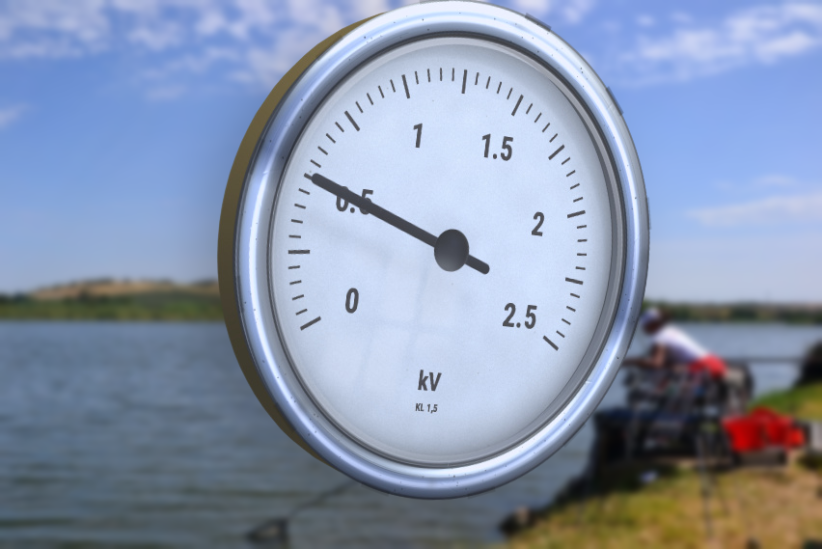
0.5 kV
